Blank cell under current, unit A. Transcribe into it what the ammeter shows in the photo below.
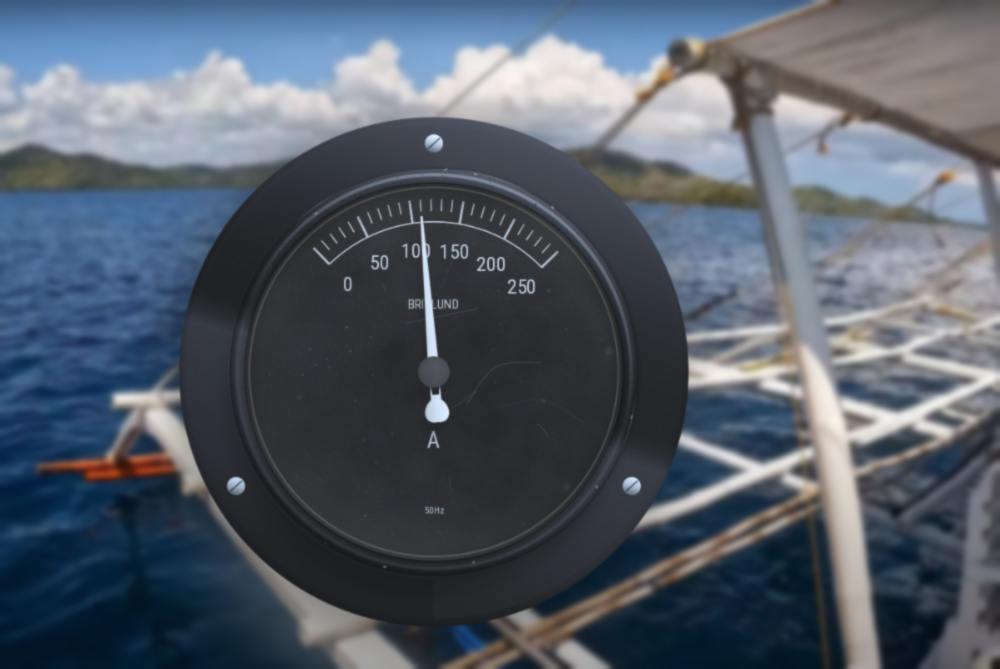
110 A
